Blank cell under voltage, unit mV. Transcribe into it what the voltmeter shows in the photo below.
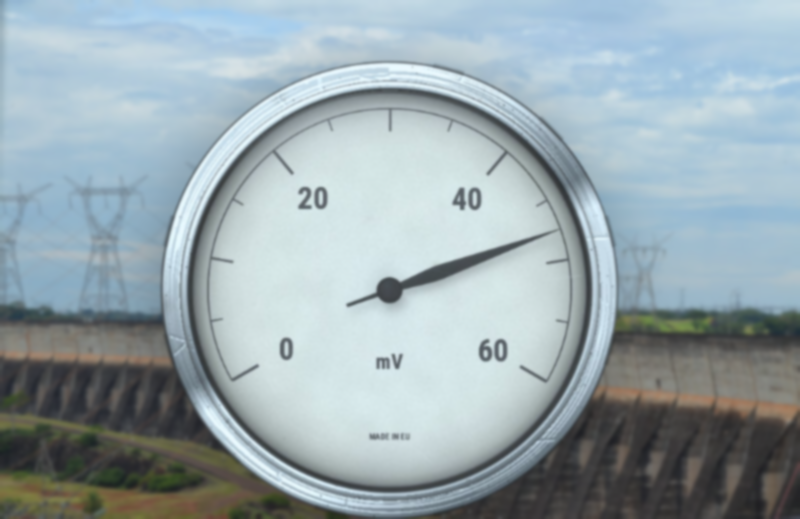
47.5 mV
